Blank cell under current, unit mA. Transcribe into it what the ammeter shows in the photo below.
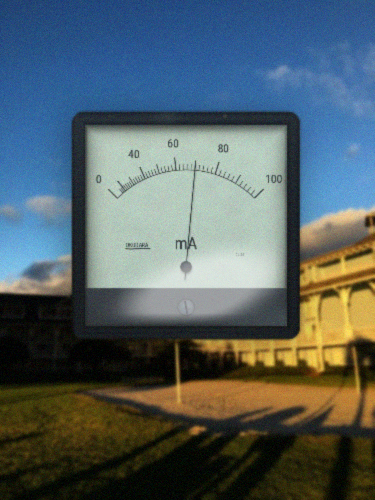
70 mA
